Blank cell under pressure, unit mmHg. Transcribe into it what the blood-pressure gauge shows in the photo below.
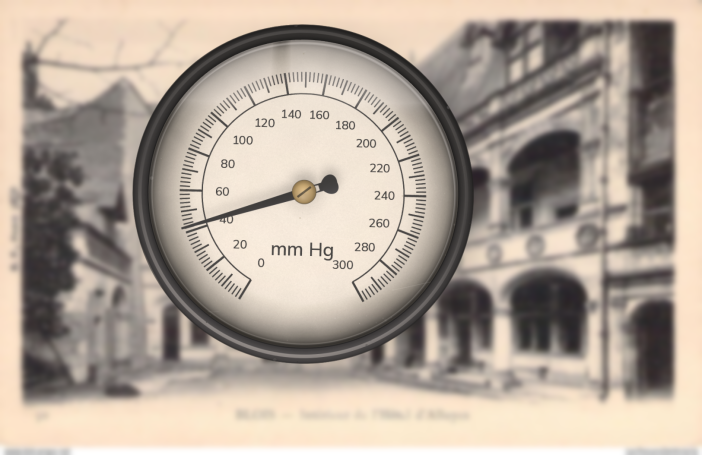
42 mmHg
